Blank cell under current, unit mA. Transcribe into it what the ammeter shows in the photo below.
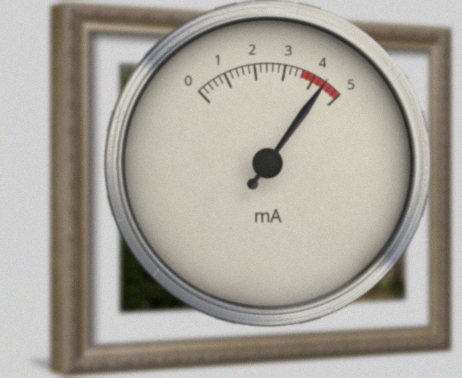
4.4 mA
